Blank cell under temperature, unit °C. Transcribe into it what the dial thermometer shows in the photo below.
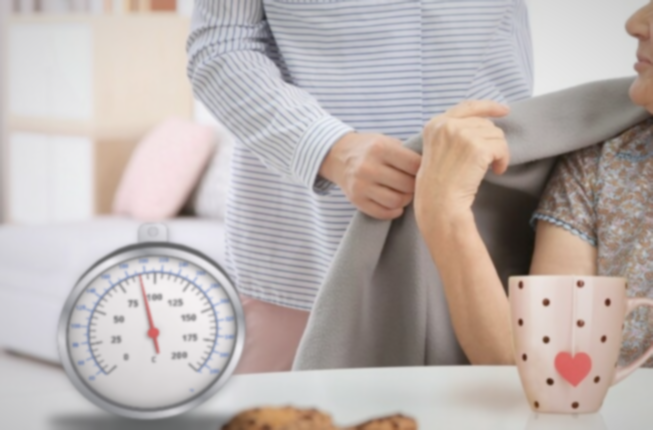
90 °C
